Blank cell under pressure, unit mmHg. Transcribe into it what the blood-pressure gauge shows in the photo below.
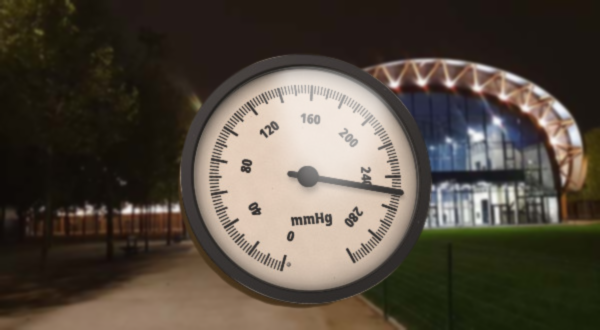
250 mmHg
